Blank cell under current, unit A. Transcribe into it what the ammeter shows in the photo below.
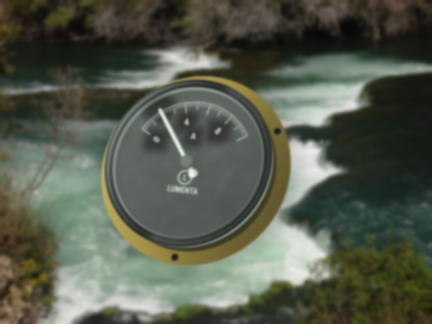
2 A
